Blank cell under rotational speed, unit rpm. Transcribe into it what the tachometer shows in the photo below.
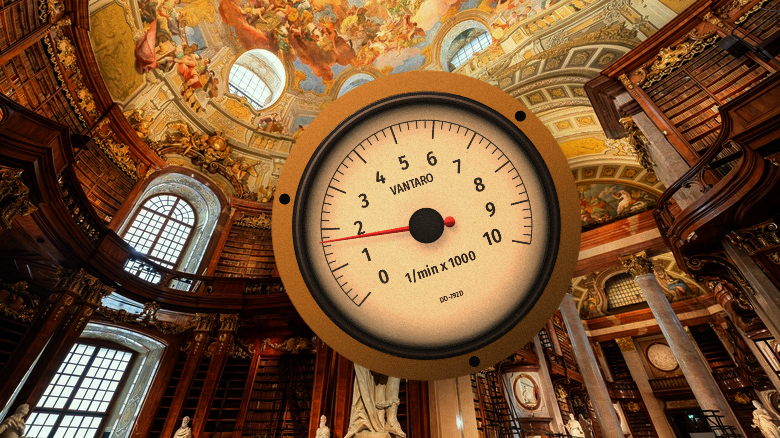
1700 rpm
